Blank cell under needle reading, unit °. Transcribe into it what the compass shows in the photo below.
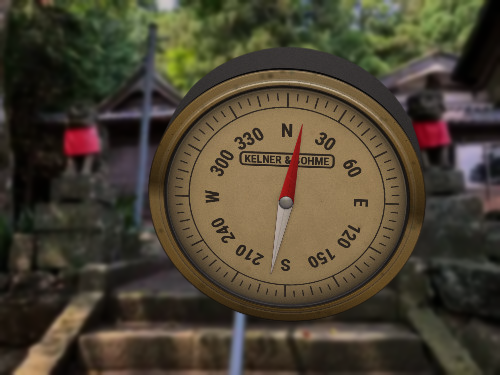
10 °
